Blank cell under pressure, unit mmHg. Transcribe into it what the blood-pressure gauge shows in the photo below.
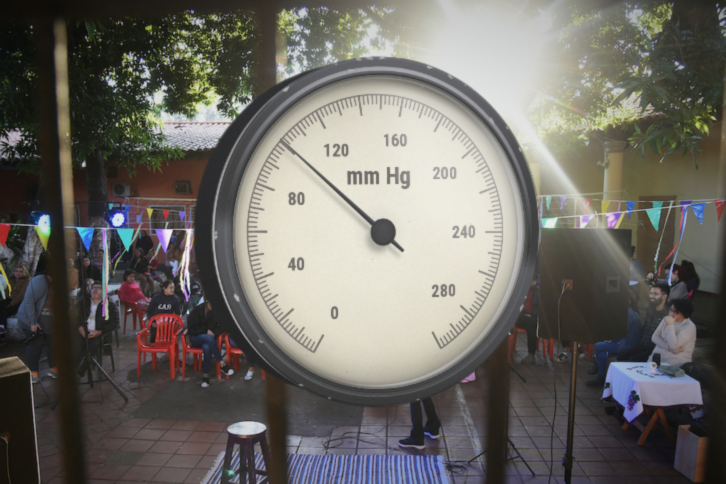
100 mmHg
